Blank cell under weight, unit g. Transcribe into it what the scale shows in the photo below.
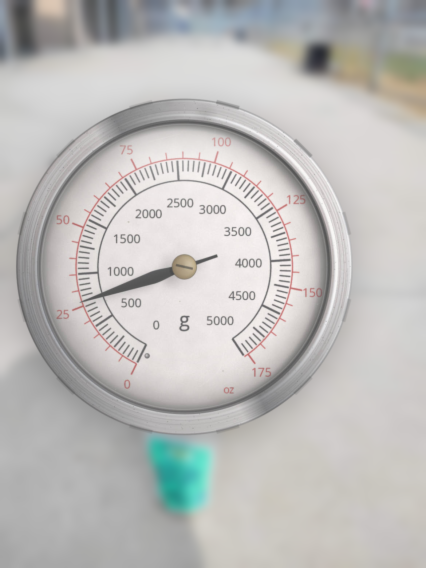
750 g
